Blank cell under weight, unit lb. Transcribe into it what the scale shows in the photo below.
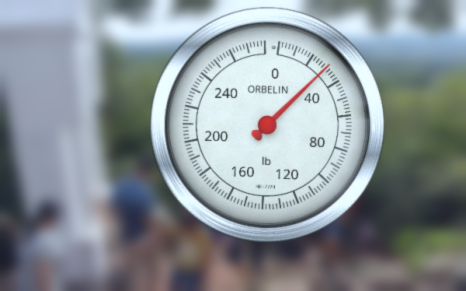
30 lb
